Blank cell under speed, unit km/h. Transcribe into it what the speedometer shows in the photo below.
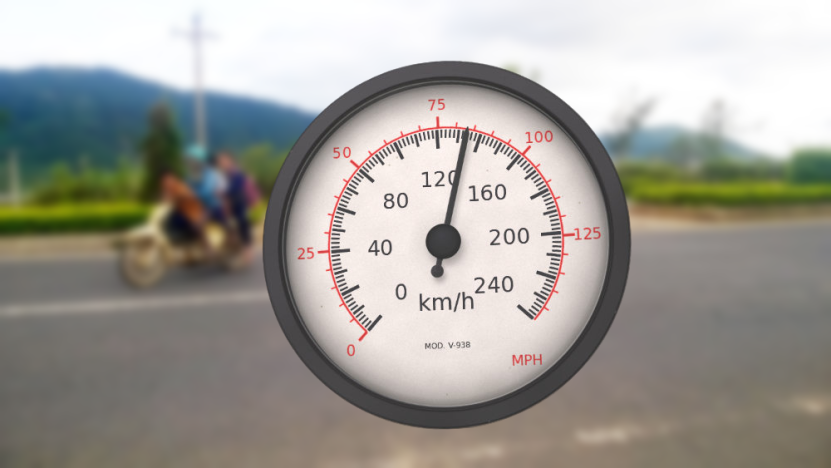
134 km/h
